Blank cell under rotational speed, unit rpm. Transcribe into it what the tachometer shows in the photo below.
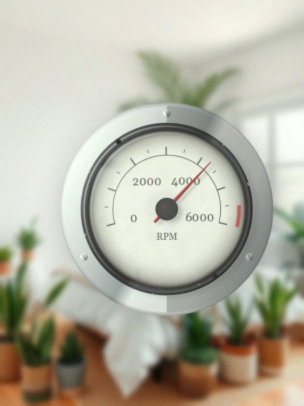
4250 rpm
